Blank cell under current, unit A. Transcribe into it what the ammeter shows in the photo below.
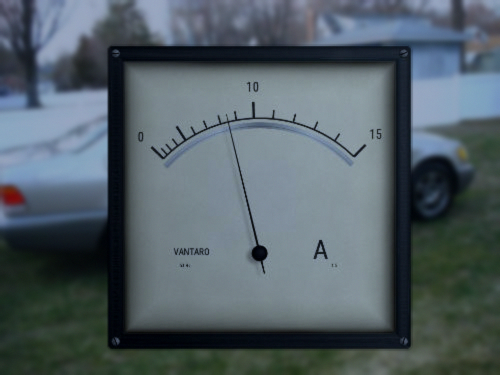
8.5 A
